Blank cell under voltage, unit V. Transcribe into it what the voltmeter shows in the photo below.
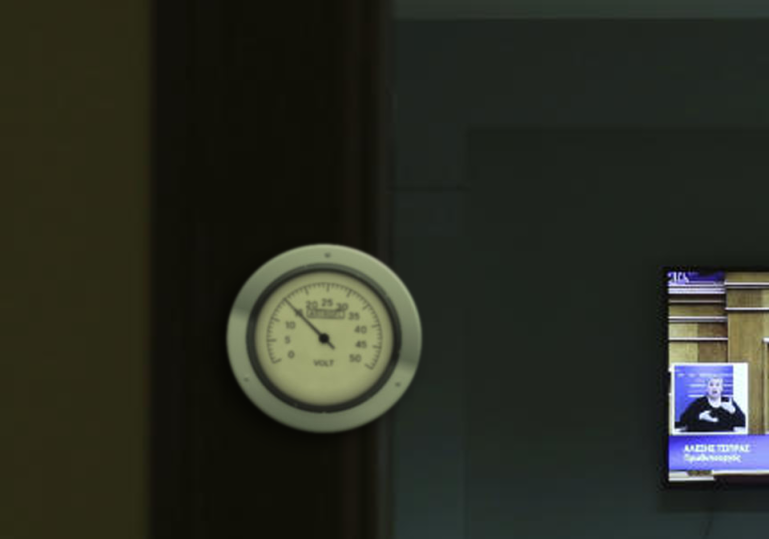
15 V
